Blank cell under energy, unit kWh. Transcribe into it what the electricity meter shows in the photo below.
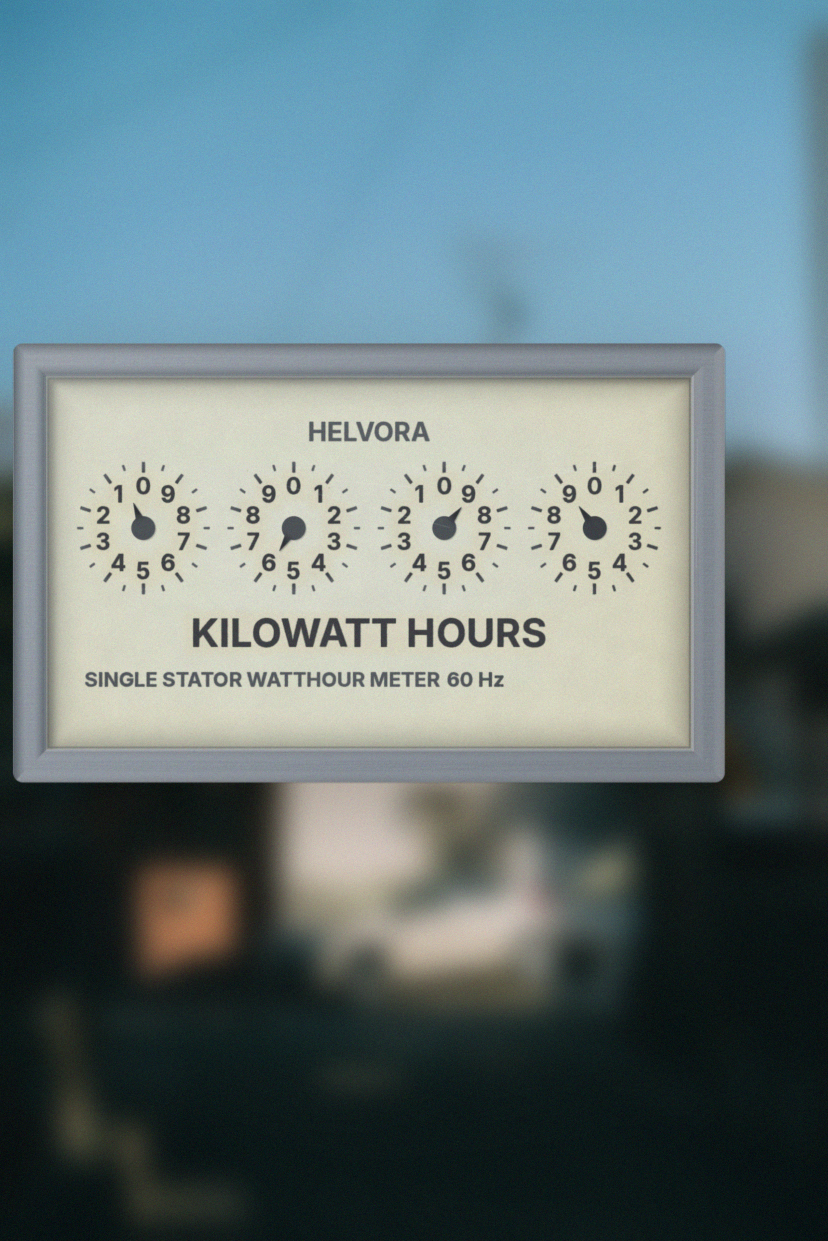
589 kWh
